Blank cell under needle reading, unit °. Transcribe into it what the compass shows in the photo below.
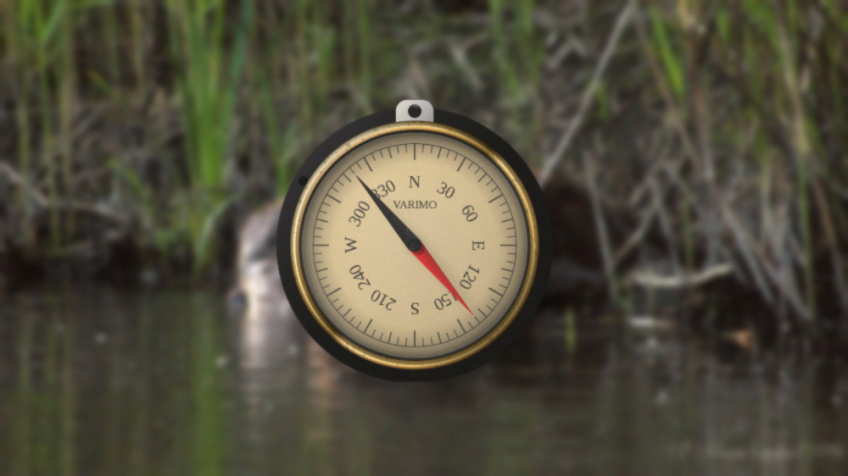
140 °
